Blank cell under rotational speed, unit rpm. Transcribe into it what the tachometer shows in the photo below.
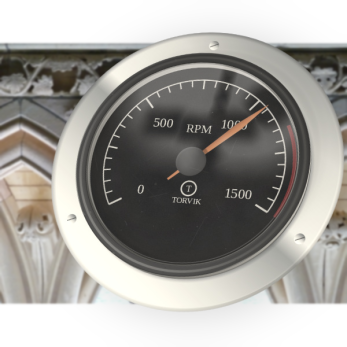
1050 rpm
